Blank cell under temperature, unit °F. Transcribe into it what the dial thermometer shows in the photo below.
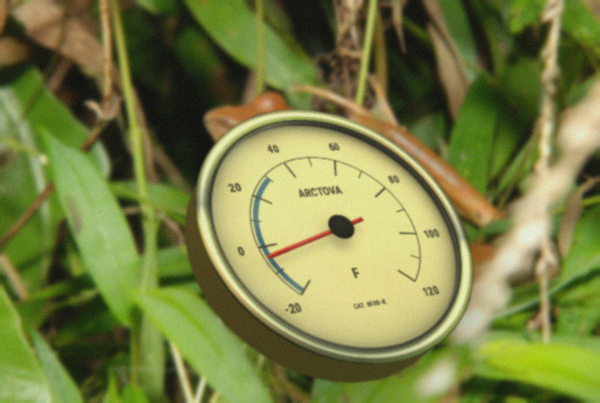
-5 °F
